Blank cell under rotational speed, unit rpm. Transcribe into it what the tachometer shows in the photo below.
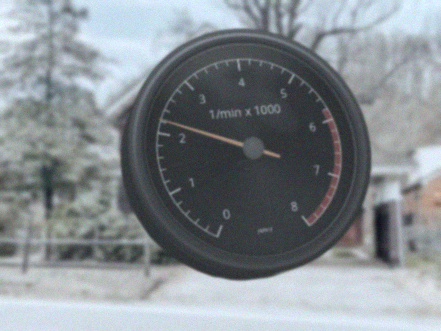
2200 rpm
